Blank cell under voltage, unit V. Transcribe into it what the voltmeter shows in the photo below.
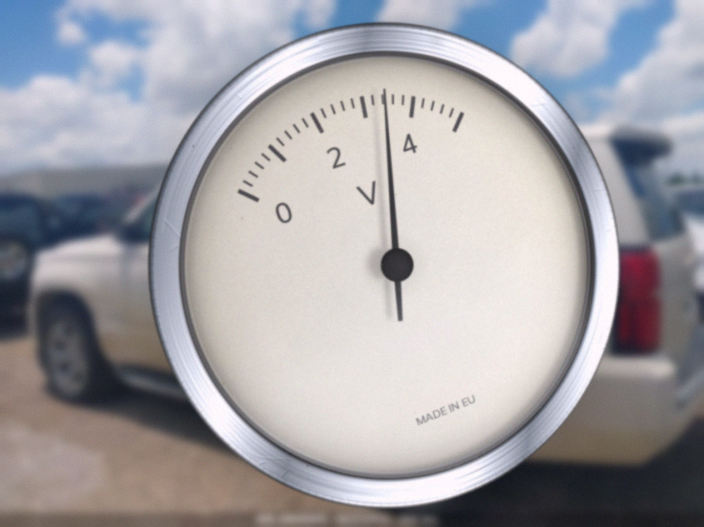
3.4 V
